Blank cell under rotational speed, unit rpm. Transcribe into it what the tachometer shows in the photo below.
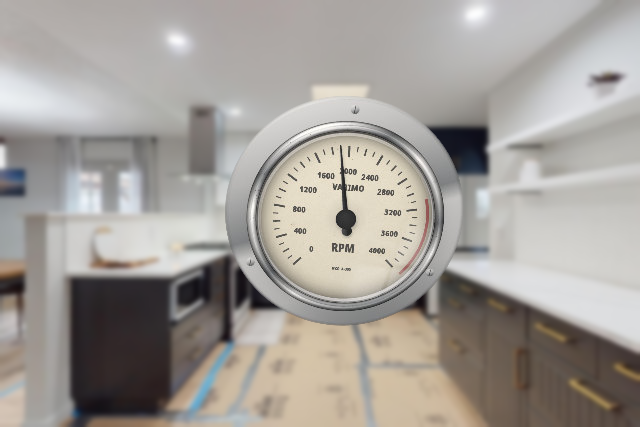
1900 rpm
